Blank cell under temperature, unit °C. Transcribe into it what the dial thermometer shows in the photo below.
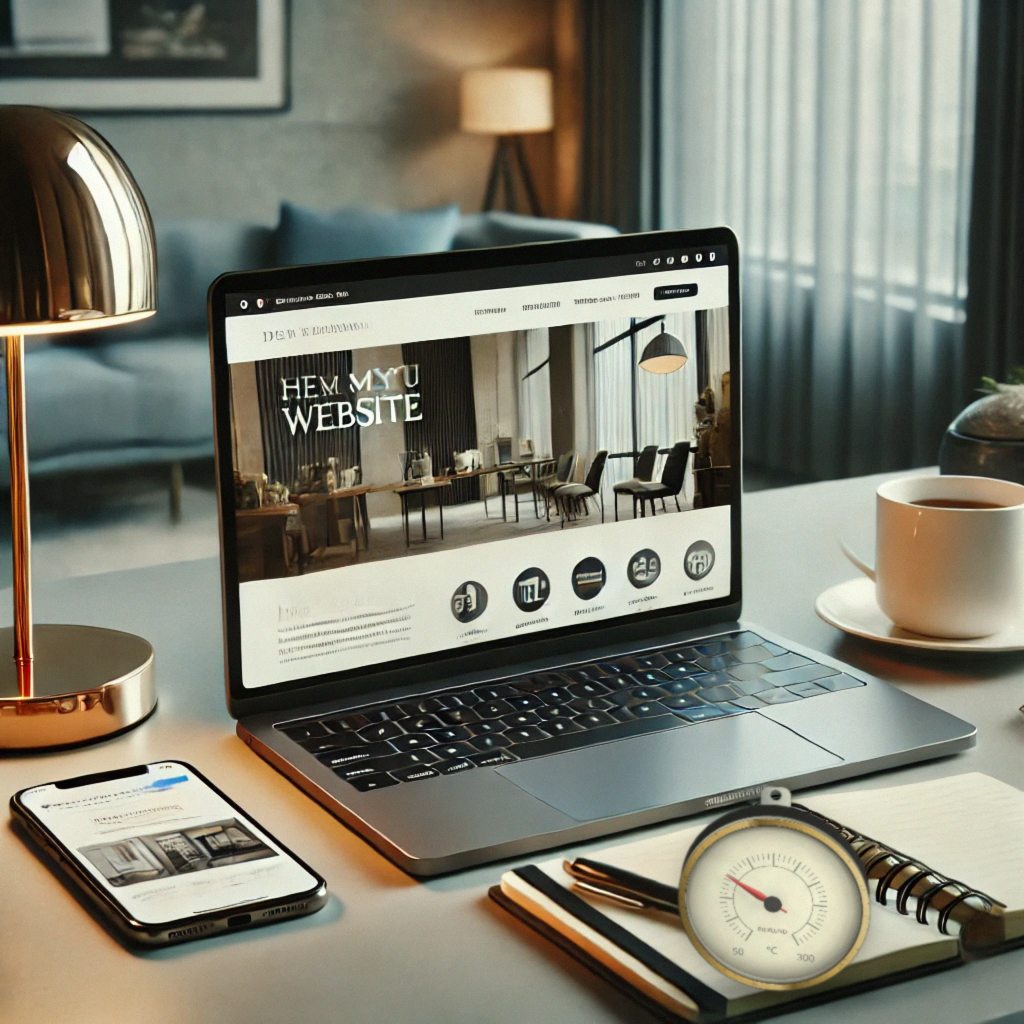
125 °C
